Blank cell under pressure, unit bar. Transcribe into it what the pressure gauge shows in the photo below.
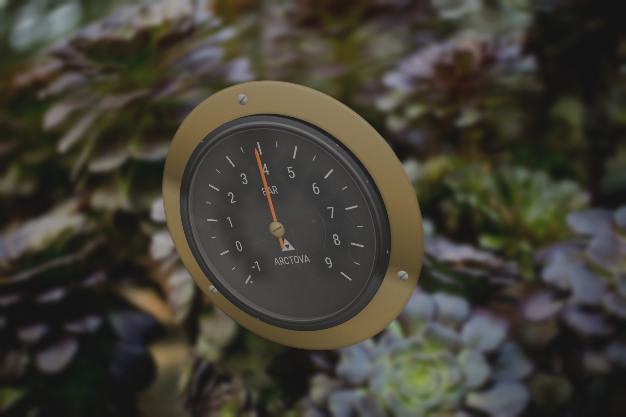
4 bar
